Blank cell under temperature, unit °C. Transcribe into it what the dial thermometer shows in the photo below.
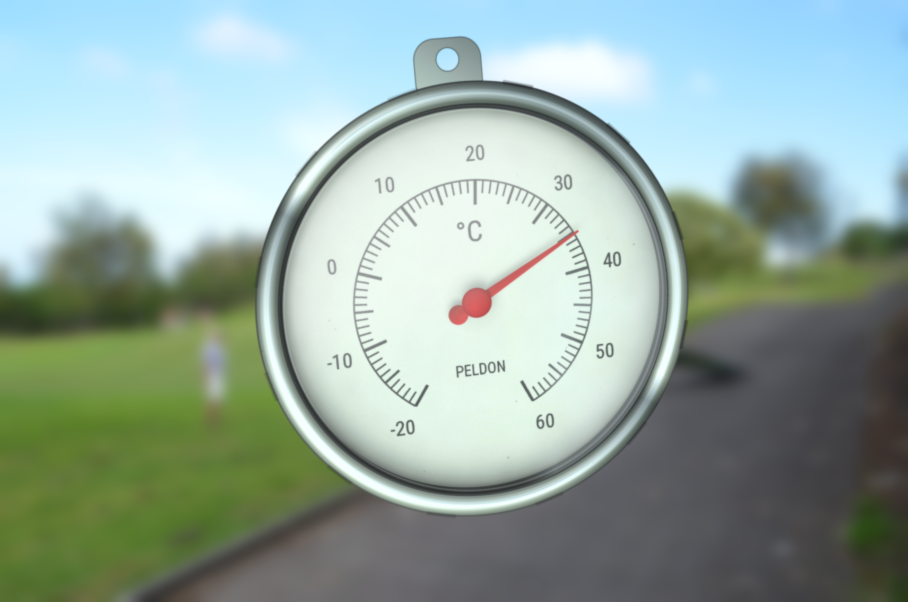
35 °C
